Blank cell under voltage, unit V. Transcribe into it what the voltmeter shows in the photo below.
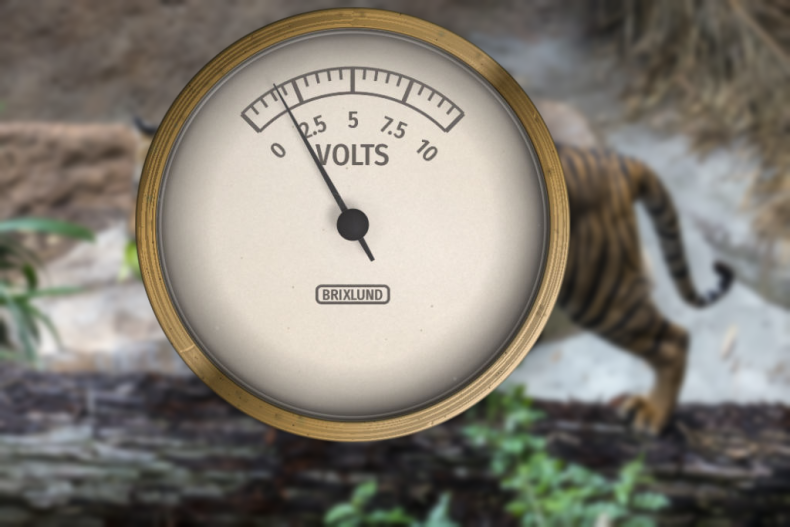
1.75 V
